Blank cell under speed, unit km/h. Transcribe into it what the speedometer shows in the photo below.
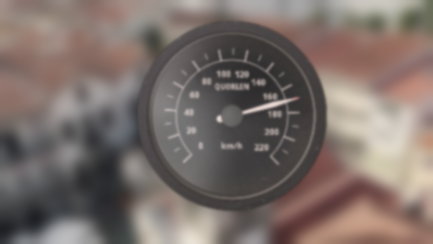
170 km/h
